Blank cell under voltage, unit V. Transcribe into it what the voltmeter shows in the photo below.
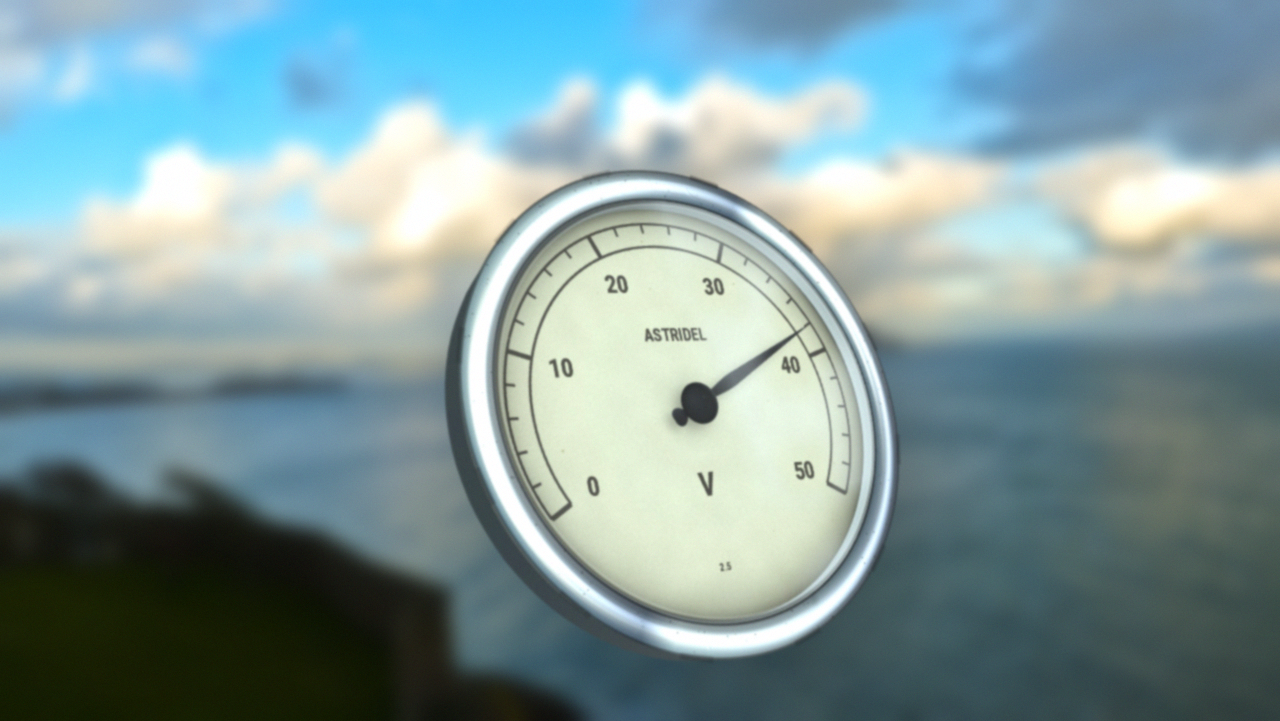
38 V
